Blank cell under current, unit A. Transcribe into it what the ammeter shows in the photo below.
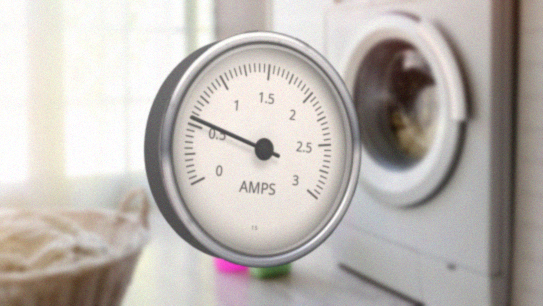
0.55 A
